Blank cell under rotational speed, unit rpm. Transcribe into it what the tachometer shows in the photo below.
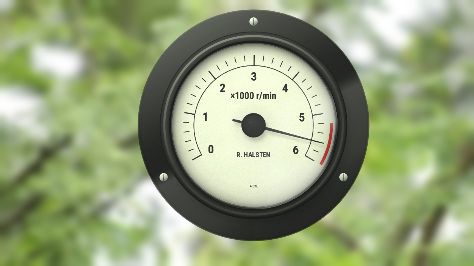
5600 rpm
